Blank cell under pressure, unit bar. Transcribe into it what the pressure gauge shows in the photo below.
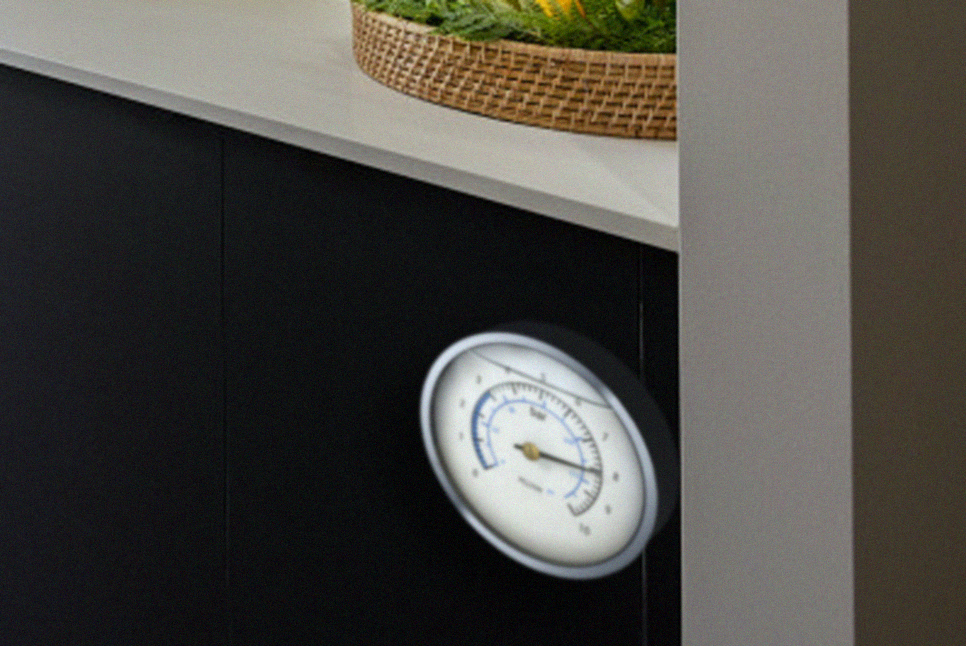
8 bar
